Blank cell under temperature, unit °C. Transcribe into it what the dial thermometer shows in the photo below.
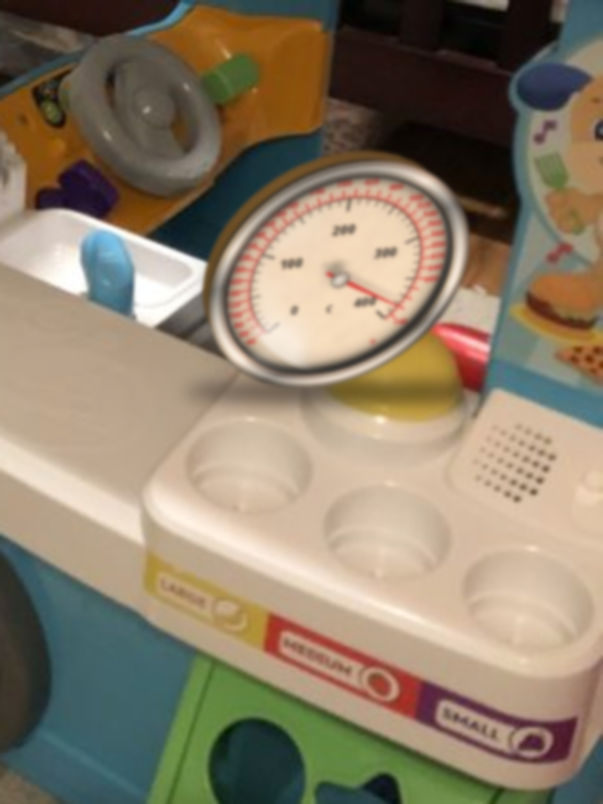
380 °C
